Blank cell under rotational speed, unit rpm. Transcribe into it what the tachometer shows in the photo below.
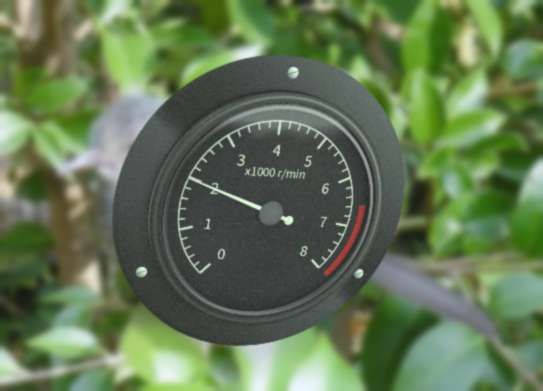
2000 rpm
